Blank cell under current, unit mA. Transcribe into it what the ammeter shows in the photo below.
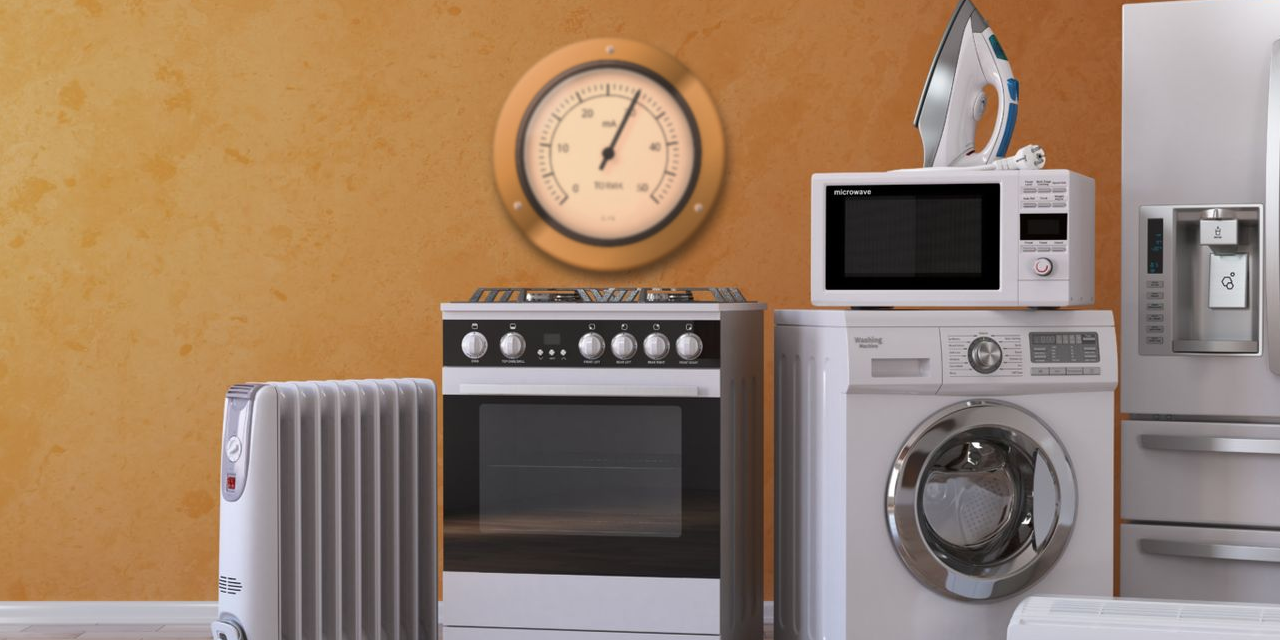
30 mA
